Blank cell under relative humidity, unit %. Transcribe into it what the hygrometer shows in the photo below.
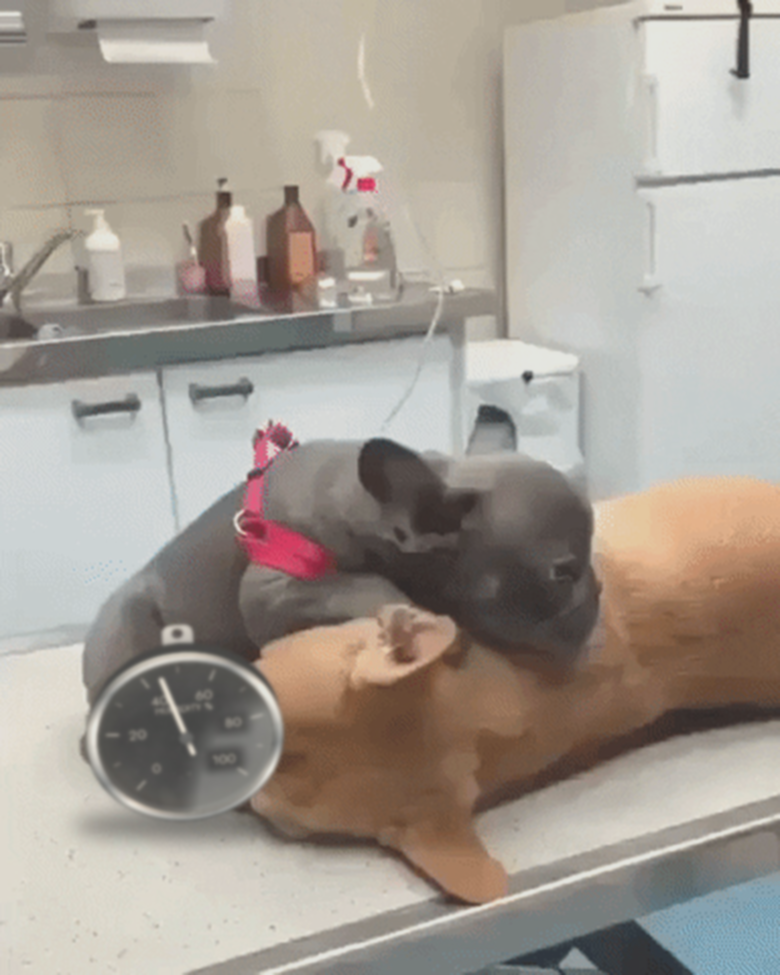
45 %
